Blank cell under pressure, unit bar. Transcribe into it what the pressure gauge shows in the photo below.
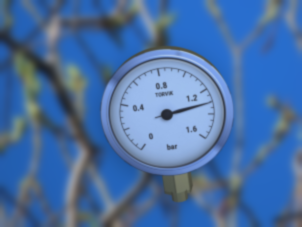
1.3 bar
